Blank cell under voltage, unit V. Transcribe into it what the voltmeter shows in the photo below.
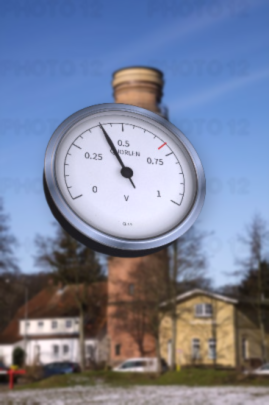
0.4 V
